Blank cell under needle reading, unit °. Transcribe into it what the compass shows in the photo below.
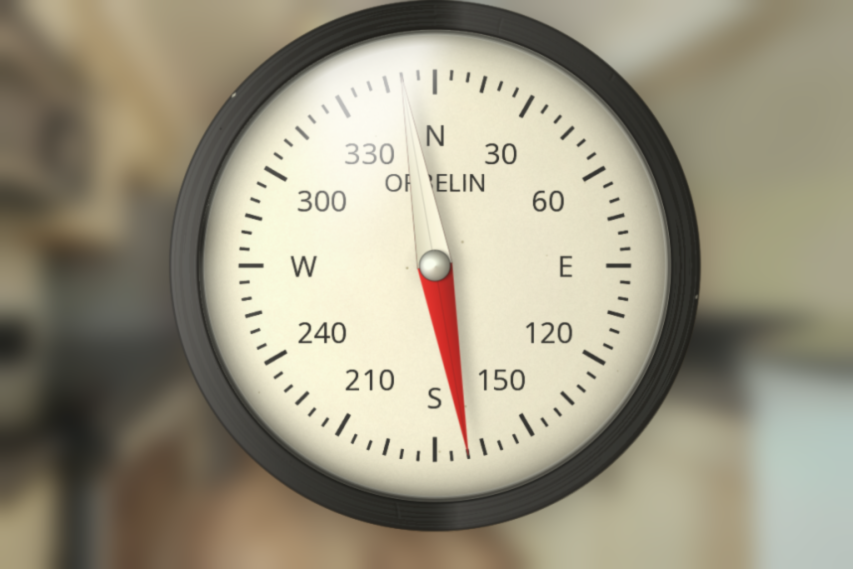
170 °
